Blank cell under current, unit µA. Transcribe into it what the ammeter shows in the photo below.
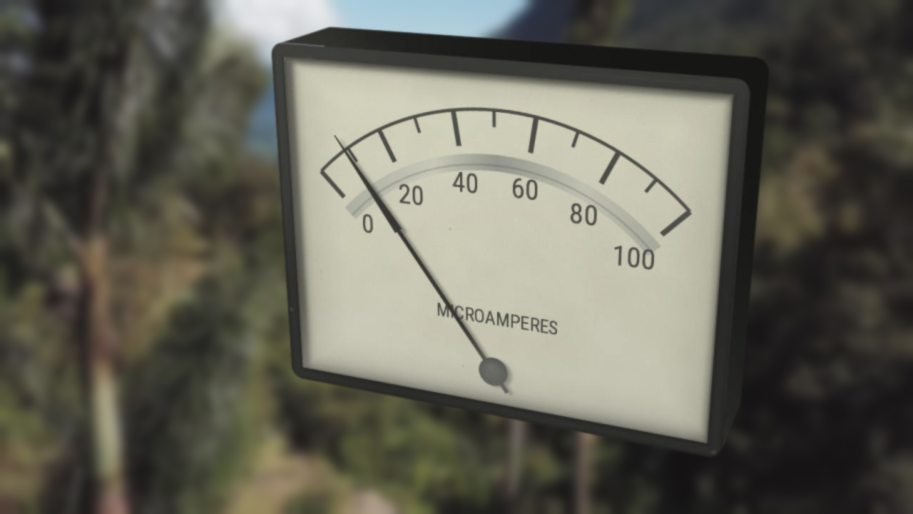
10 µA
